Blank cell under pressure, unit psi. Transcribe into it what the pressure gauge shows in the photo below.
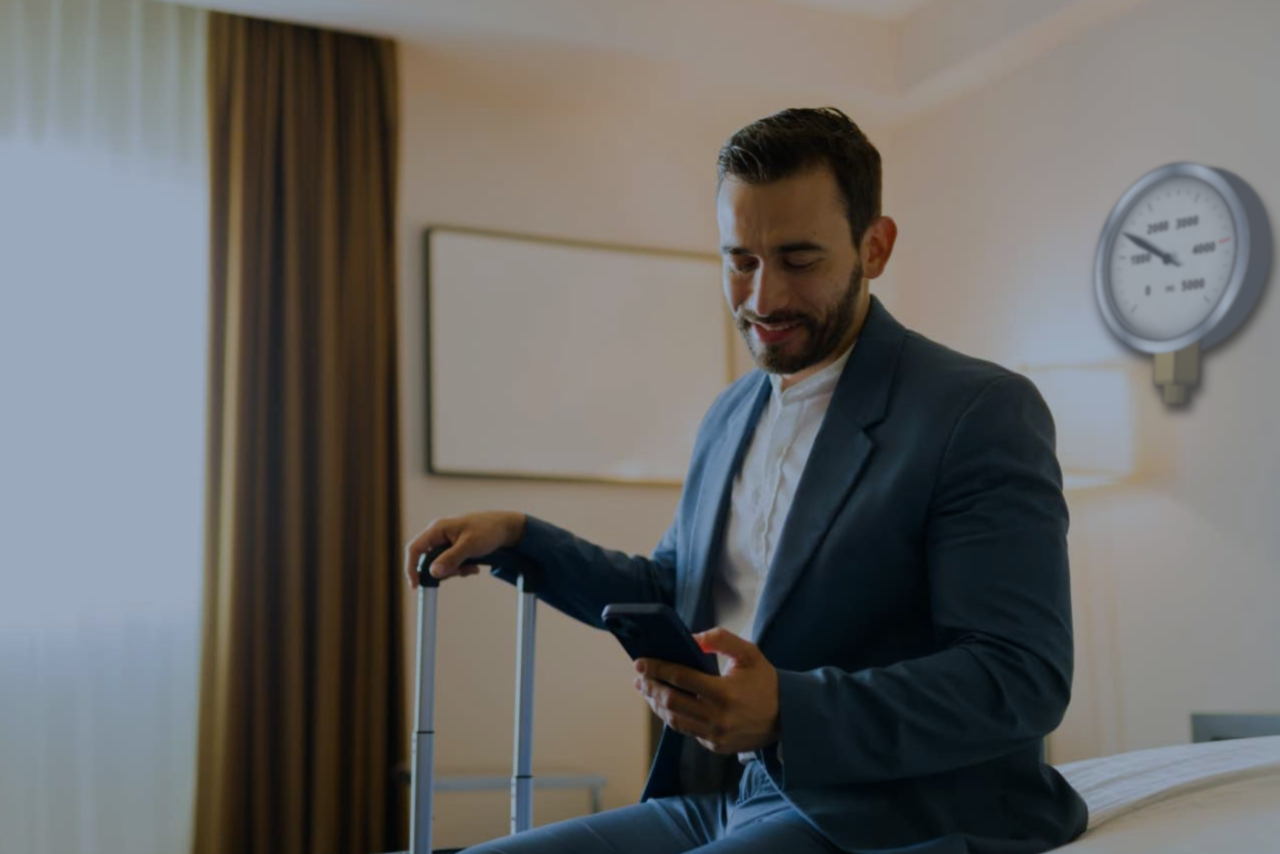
1400 psi
